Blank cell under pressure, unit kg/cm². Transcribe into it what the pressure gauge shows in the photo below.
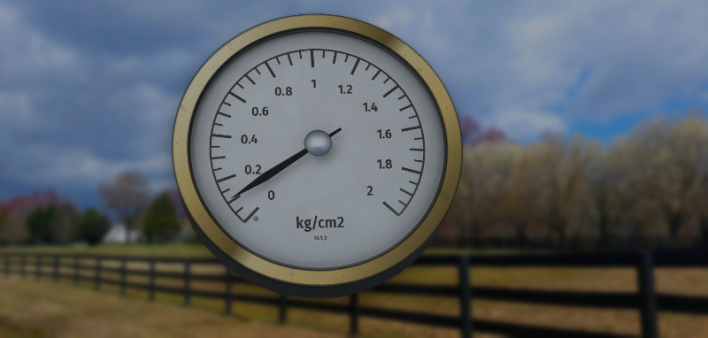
0.1 kg/cm²
